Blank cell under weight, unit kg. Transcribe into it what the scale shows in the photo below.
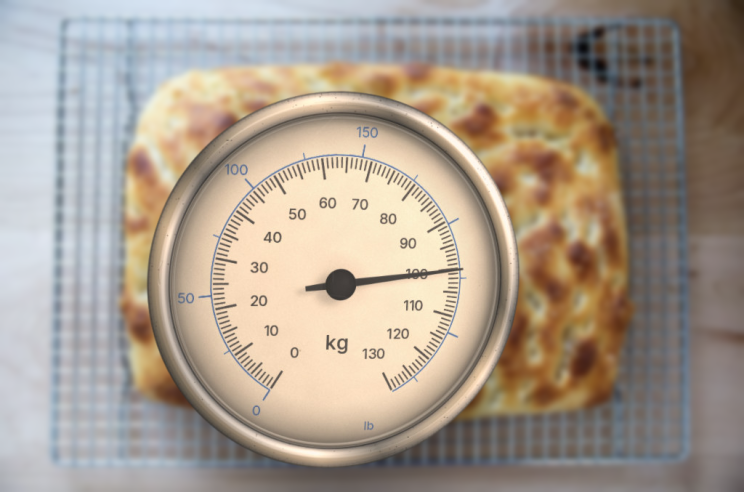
100 kg
